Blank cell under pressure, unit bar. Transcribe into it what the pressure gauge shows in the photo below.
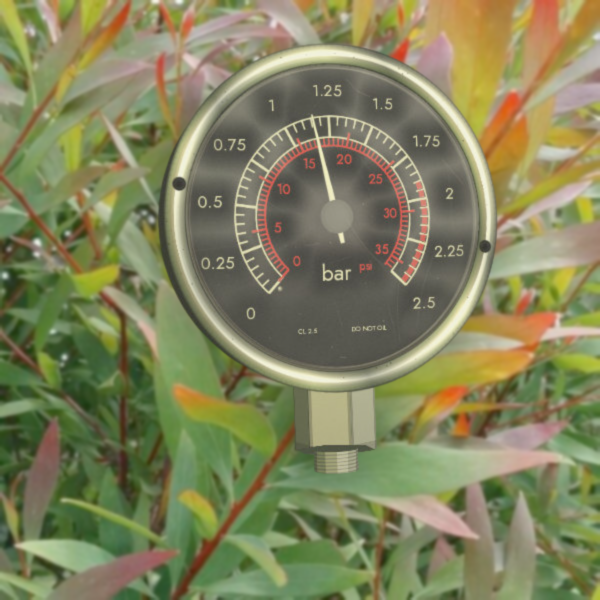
1.15 bar
